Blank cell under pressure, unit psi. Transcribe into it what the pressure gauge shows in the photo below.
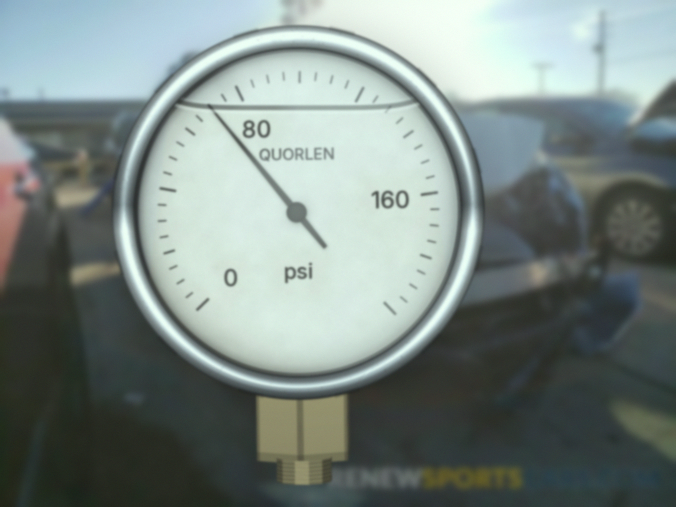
70 psi
